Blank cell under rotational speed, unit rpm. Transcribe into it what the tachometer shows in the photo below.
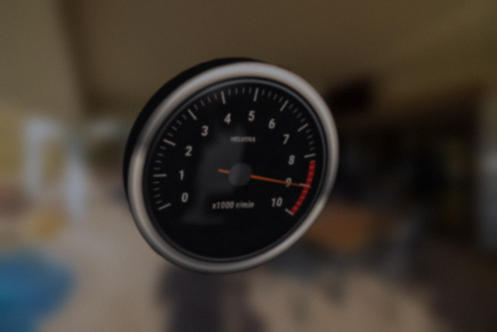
9000 rpm
